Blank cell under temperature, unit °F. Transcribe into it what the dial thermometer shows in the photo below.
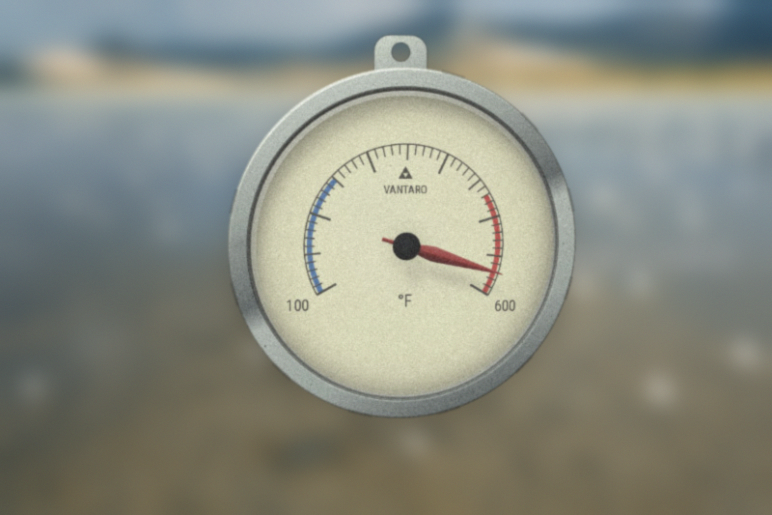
570 °F
